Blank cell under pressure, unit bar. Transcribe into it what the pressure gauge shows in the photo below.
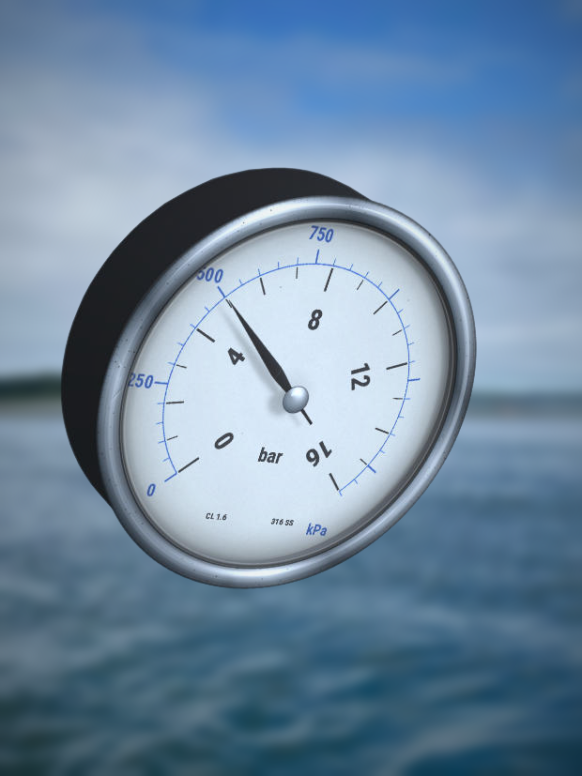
5 bar
